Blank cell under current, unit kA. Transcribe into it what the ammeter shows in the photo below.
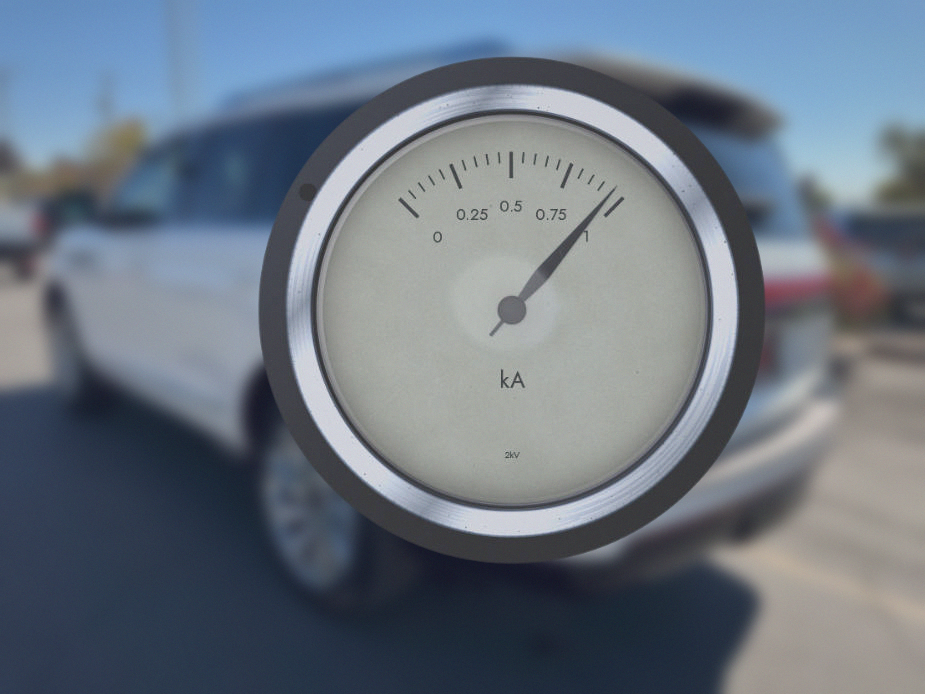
0.95 kA
